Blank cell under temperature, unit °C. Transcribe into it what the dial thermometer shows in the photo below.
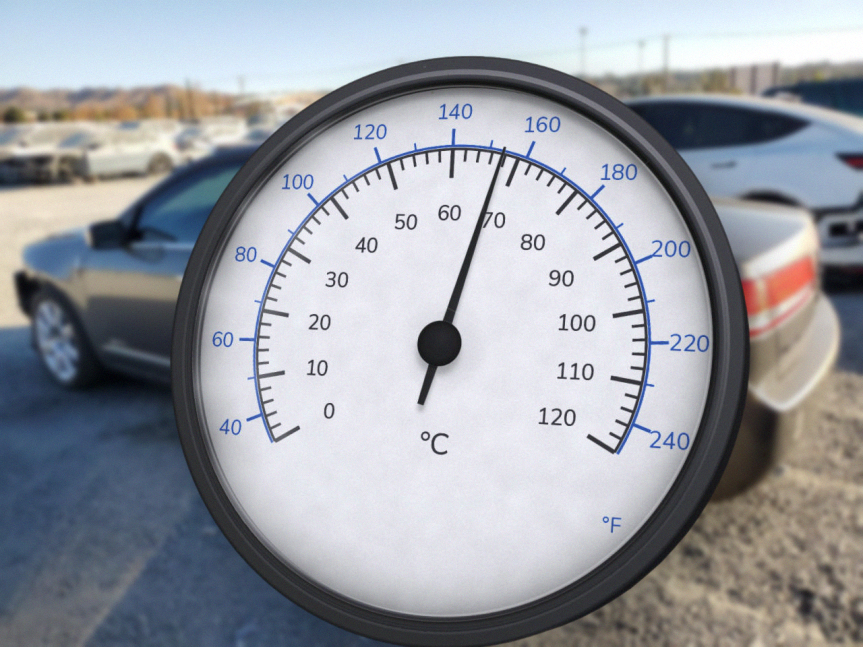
68 °C
